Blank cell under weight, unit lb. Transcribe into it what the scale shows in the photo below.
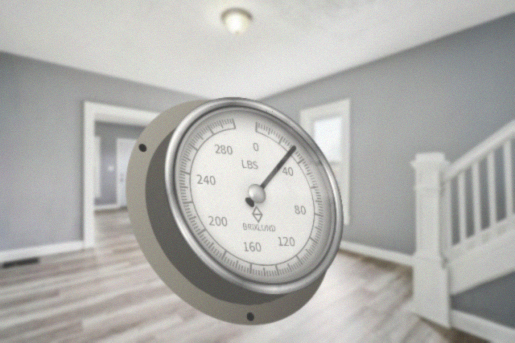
30 lb
